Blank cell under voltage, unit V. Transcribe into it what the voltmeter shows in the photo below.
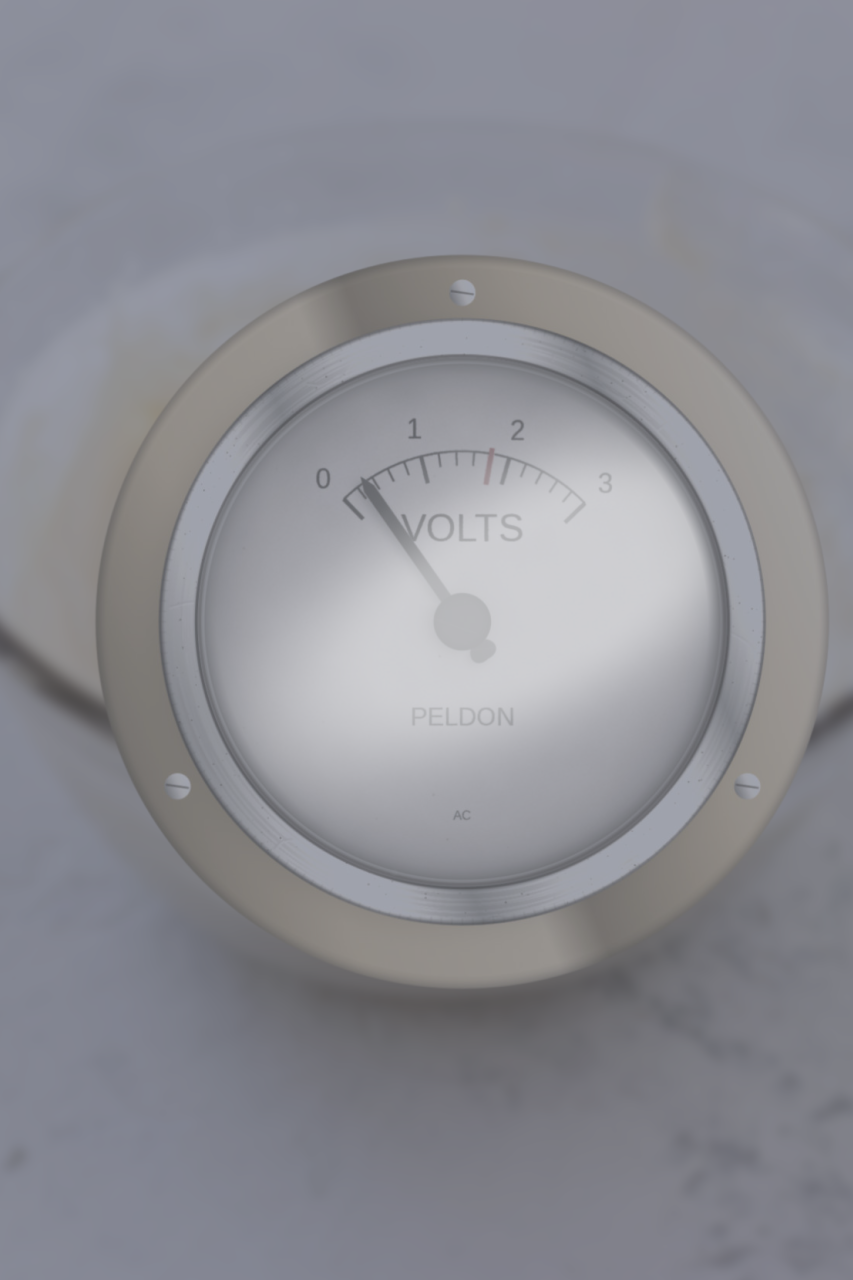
0.3 V
